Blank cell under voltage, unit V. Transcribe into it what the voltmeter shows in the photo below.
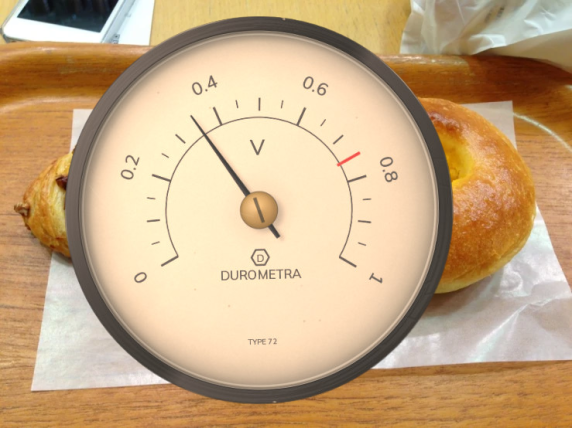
0.35 V
